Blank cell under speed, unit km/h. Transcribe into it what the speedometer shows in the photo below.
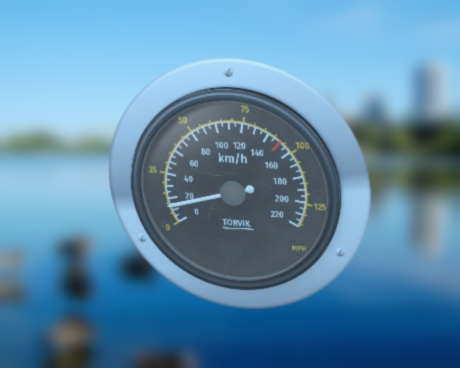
15 km/h
